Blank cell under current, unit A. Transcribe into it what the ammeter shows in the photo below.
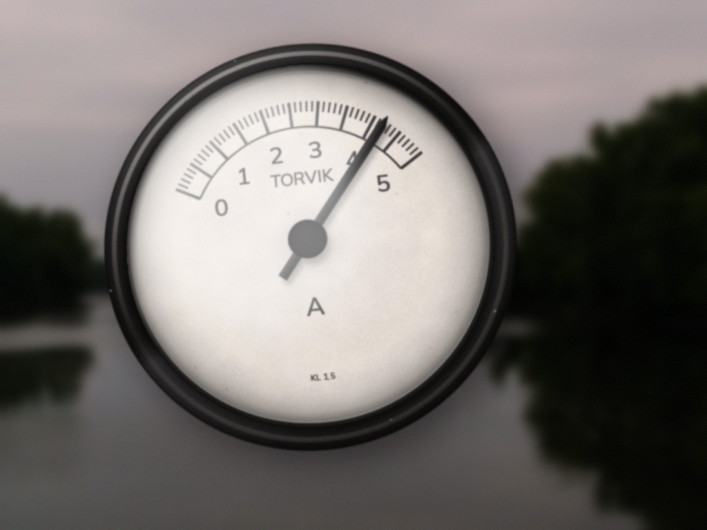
4.2 A
